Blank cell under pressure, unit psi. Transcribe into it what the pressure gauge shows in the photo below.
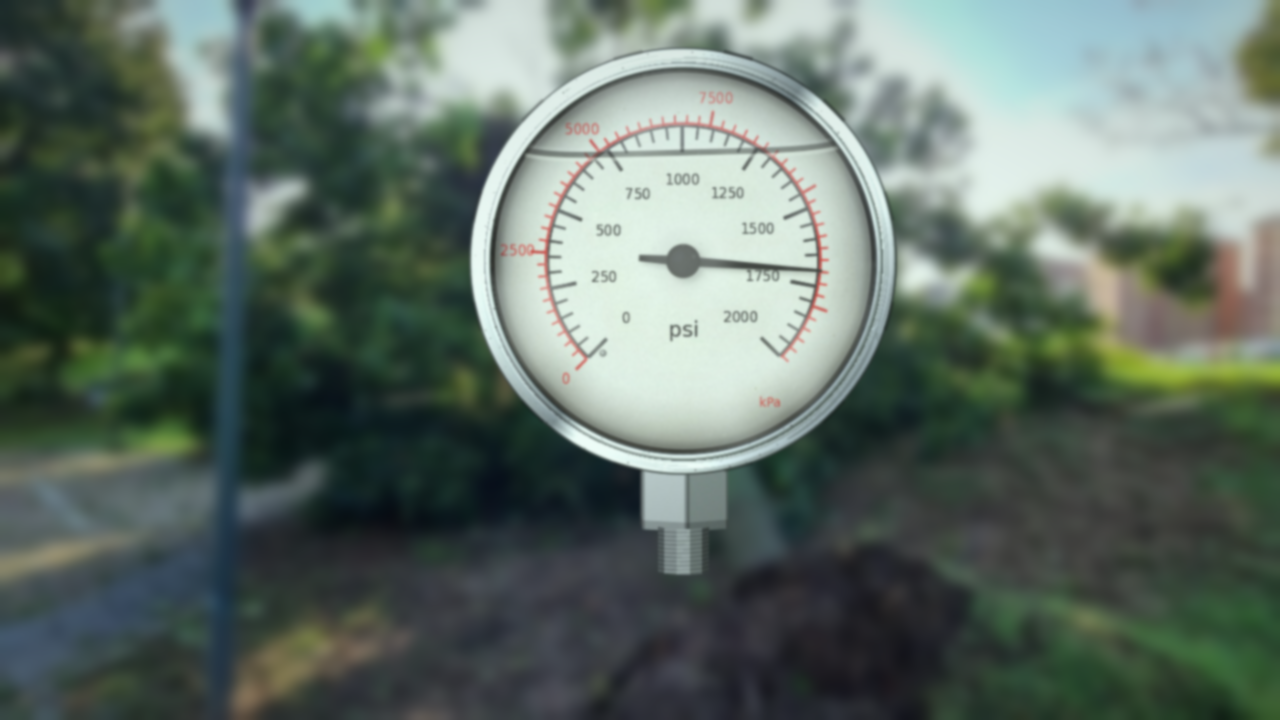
1700 psi
